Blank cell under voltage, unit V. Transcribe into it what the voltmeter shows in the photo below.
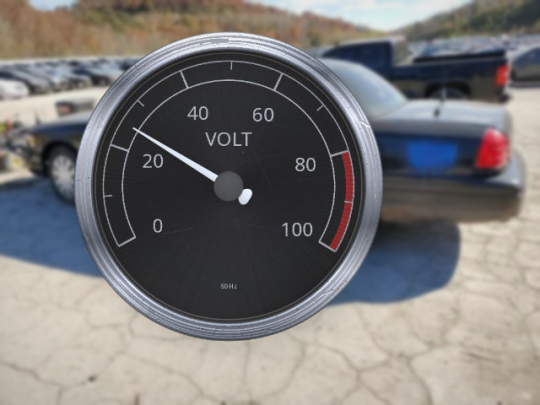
25 V
